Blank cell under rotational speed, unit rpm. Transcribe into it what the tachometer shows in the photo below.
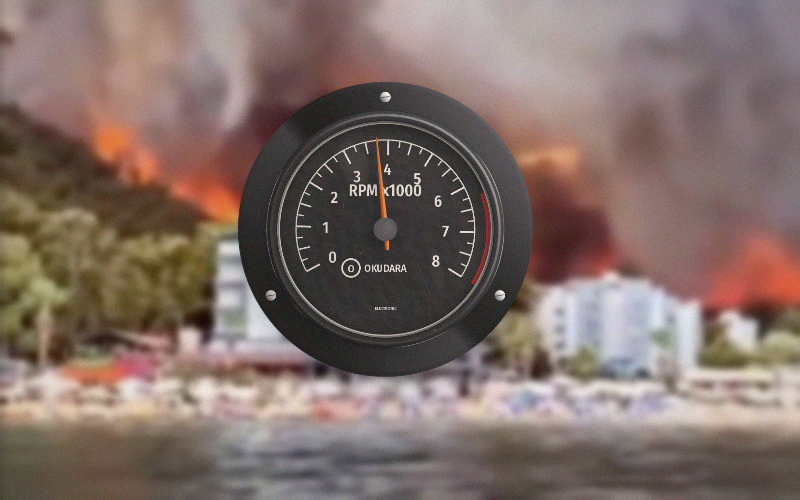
3750 rpm
